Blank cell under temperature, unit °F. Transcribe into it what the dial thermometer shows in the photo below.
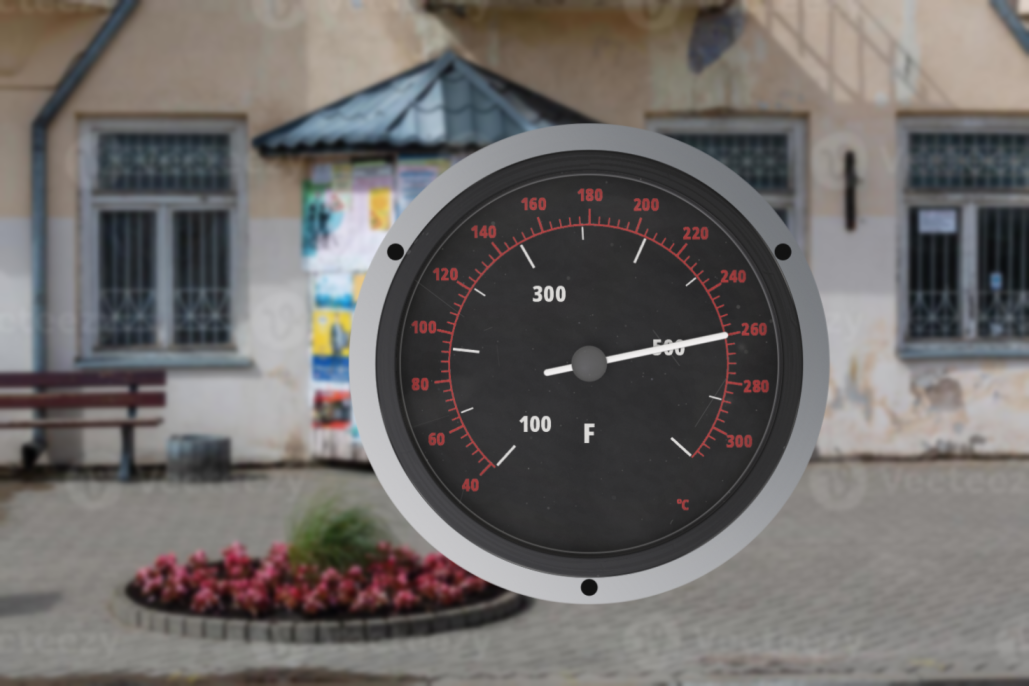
500 °F
